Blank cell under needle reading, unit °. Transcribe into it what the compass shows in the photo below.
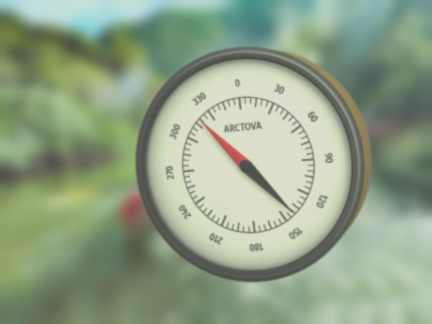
320 °
